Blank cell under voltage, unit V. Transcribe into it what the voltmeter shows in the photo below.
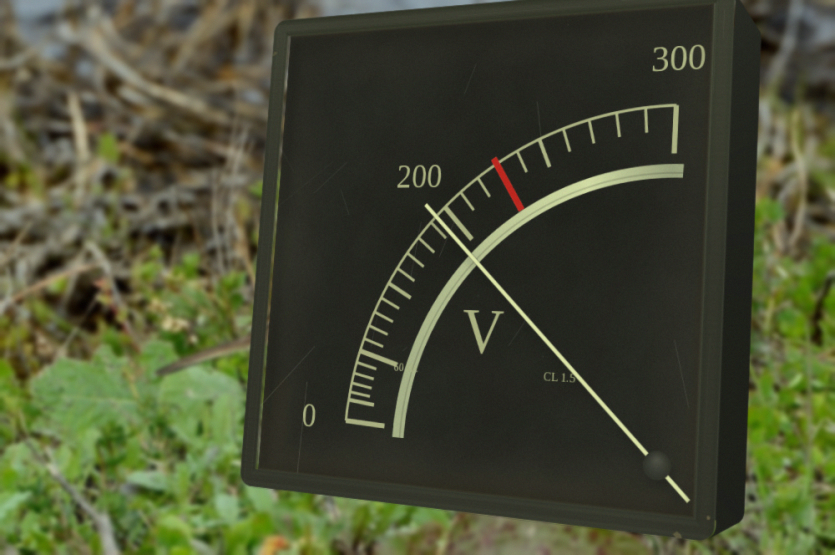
195 V
